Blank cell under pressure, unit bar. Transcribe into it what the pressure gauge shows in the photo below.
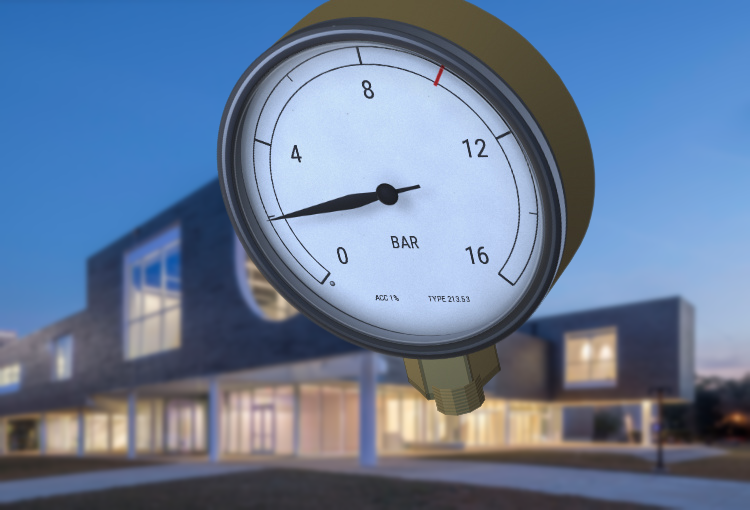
2 bar
